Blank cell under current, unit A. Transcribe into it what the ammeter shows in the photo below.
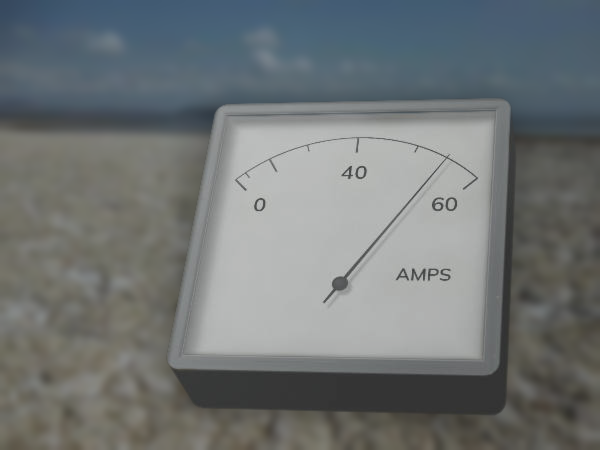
55 A
